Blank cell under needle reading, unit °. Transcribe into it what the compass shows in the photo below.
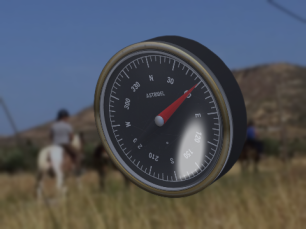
60 °
